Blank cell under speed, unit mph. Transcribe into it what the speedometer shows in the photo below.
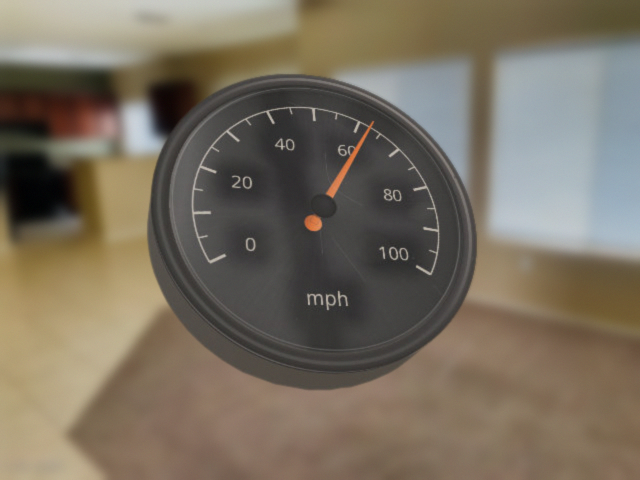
62.5 mph
